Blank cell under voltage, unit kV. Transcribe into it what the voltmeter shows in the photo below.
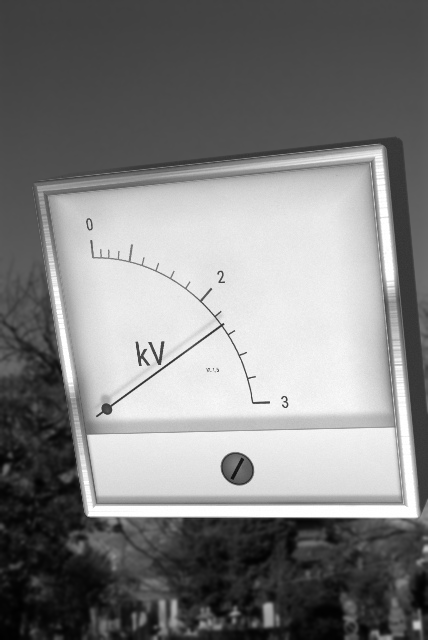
2.3 kV
